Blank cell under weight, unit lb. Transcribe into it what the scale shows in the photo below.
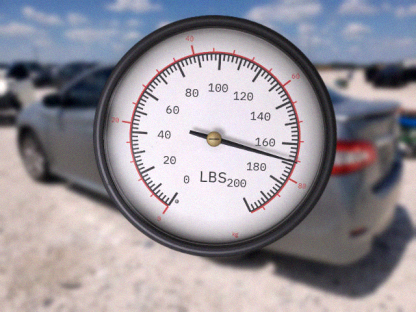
168 lb
